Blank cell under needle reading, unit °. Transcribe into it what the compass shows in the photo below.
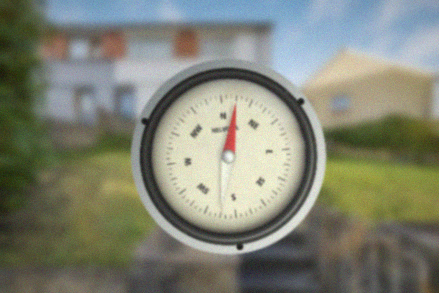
15 °
